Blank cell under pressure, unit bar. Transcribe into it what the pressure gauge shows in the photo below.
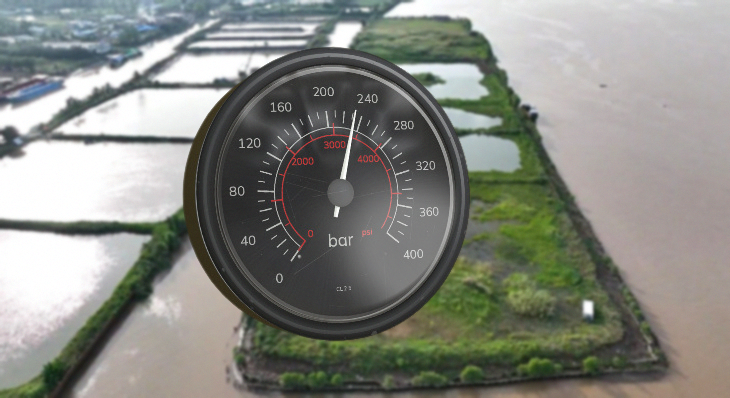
230 bar
